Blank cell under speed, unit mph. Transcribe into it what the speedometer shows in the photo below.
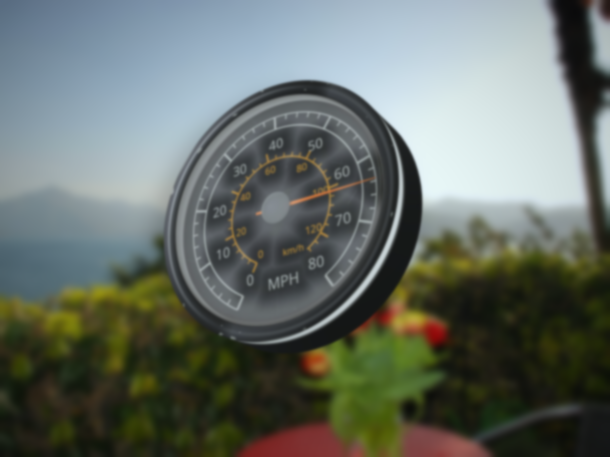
64 mph
